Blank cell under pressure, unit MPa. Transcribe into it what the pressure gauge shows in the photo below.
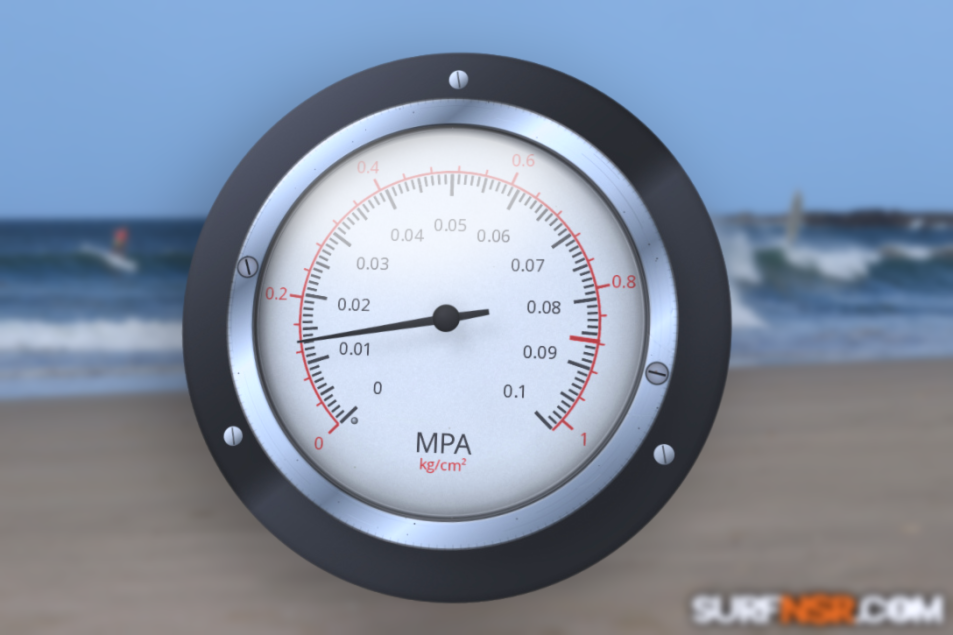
0.013 MPa
